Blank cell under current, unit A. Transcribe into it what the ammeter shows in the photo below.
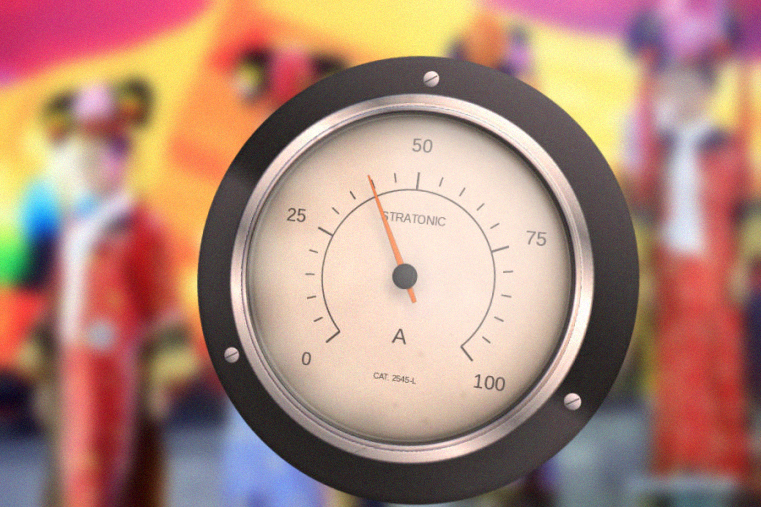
40 A
